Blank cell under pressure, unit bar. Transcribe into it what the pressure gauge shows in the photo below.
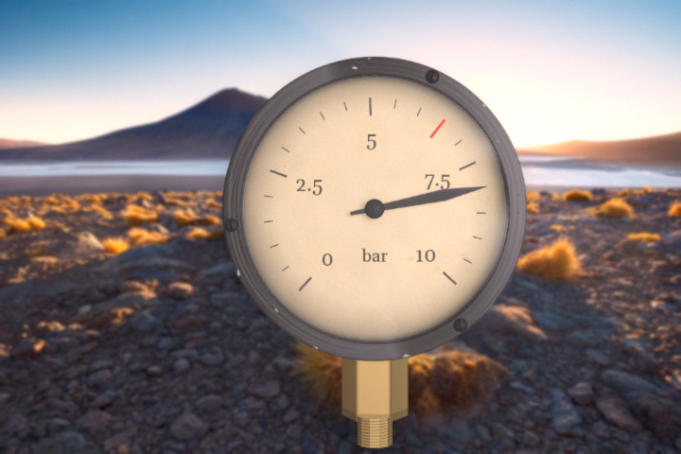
8 bar
